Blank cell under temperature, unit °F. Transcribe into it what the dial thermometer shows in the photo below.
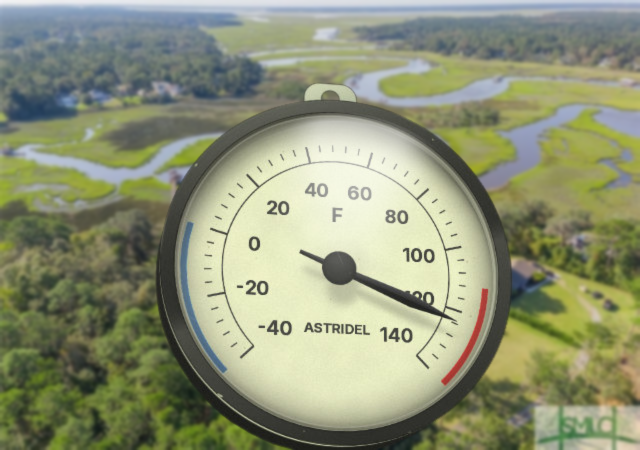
124 °F
